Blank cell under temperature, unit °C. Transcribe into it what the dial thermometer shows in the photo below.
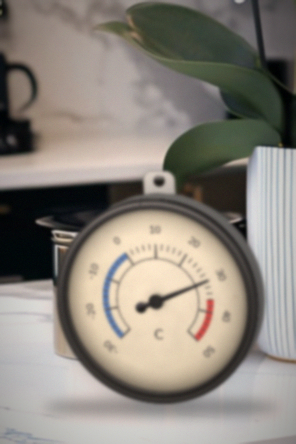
30 °C
